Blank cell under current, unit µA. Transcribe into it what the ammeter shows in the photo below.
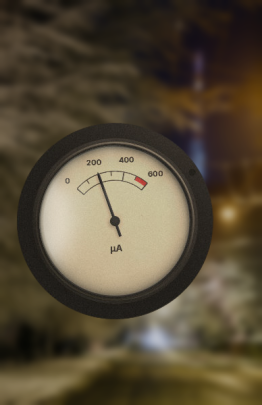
200 µA
